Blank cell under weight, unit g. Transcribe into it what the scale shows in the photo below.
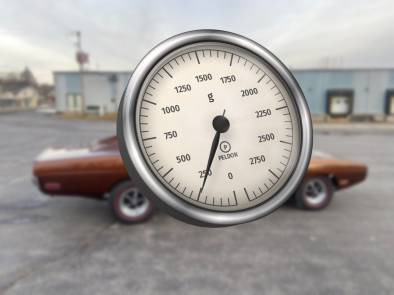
250 g
